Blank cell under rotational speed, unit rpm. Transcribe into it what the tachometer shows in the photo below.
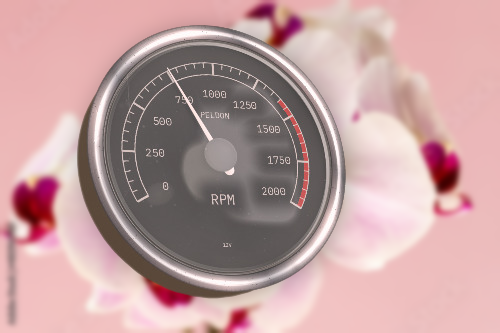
750 rpm
